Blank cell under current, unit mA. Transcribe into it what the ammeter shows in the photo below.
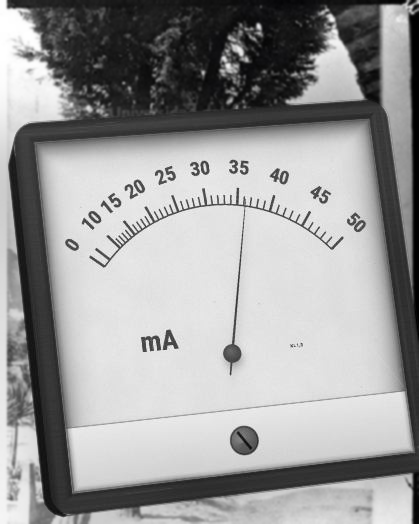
36 mA
